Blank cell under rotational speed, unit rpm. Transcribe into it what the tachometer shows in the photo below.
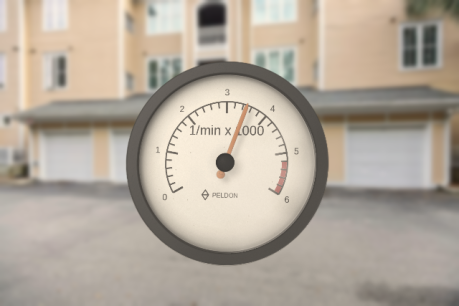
3500 rpm
